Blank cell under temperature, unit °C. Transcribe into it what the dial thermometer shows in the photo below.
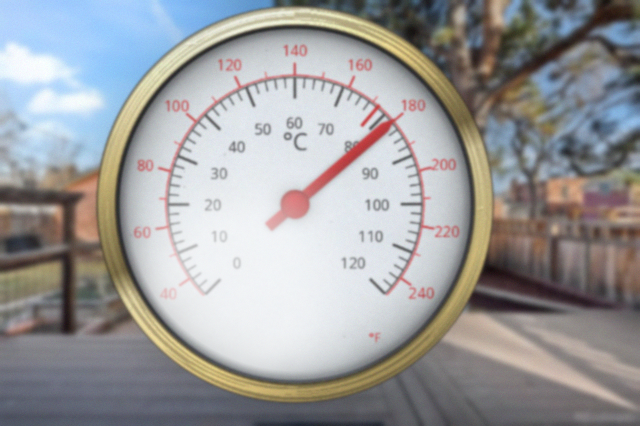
82 °C
